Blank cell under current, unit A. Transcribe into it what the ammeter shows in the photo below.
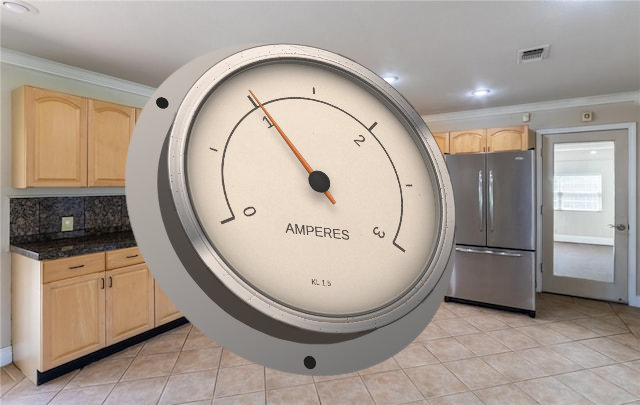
1 A
